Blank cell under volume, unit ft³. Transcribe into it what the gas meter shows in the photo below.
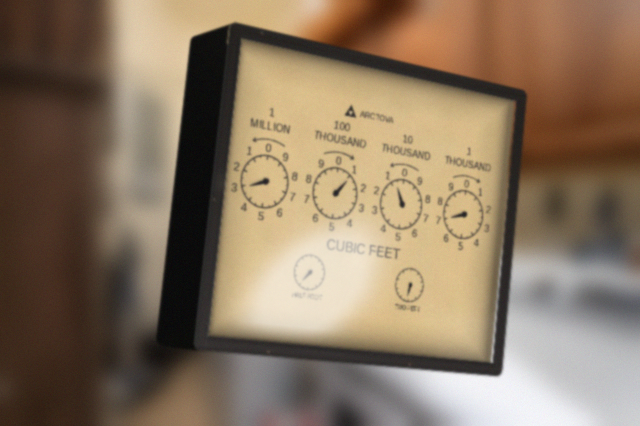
310700 ft³
